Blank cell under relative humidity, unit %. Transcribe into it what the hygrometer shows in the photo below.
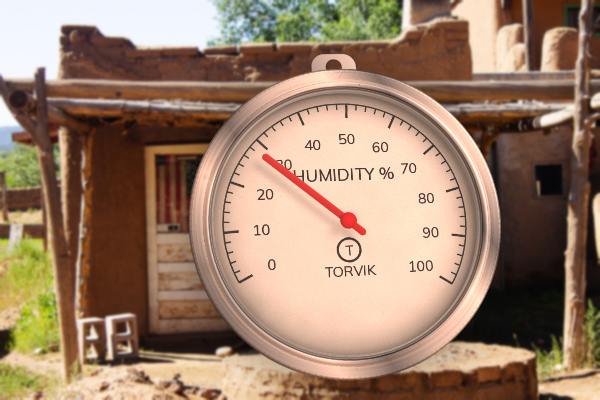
28 %
